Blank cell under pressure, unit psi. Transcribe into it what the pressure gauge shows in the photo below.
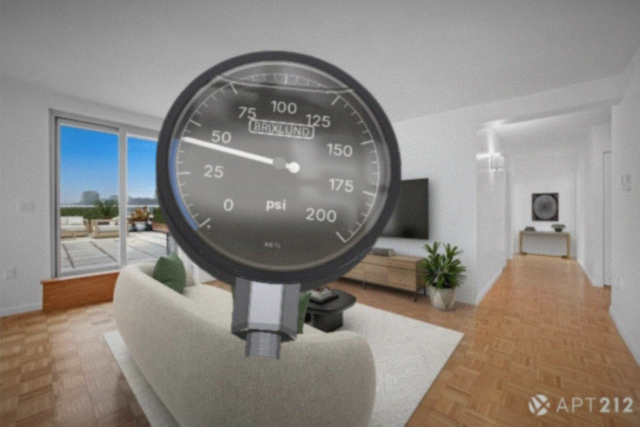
40 psi
